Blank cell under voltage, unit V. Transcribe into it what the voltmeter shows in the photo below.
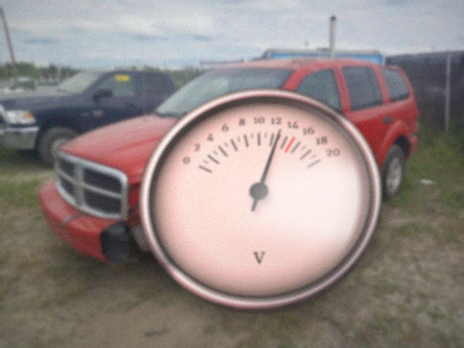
13 V
